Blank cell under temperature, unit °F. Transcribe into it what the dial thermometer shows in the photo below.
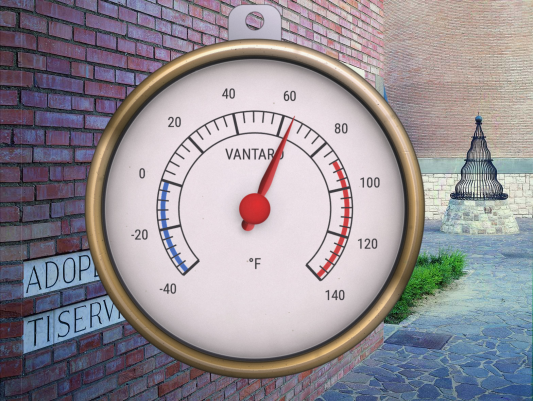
64 °F
